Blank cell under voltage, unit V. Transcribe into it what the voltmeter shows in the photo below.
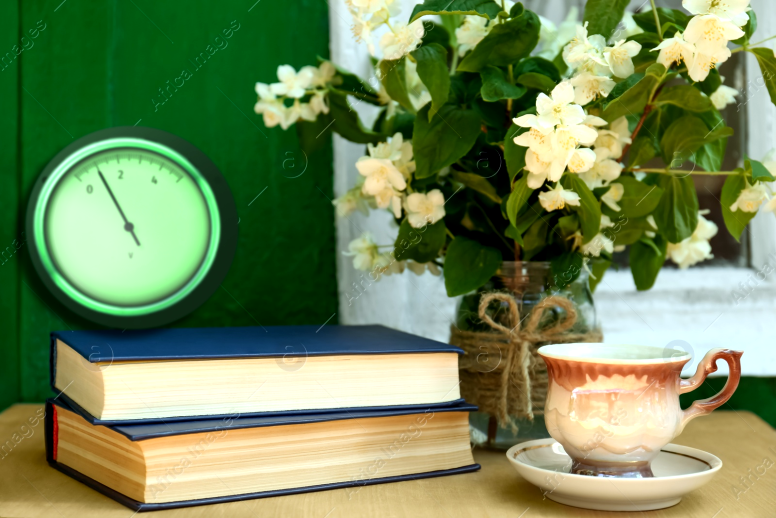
1 V
